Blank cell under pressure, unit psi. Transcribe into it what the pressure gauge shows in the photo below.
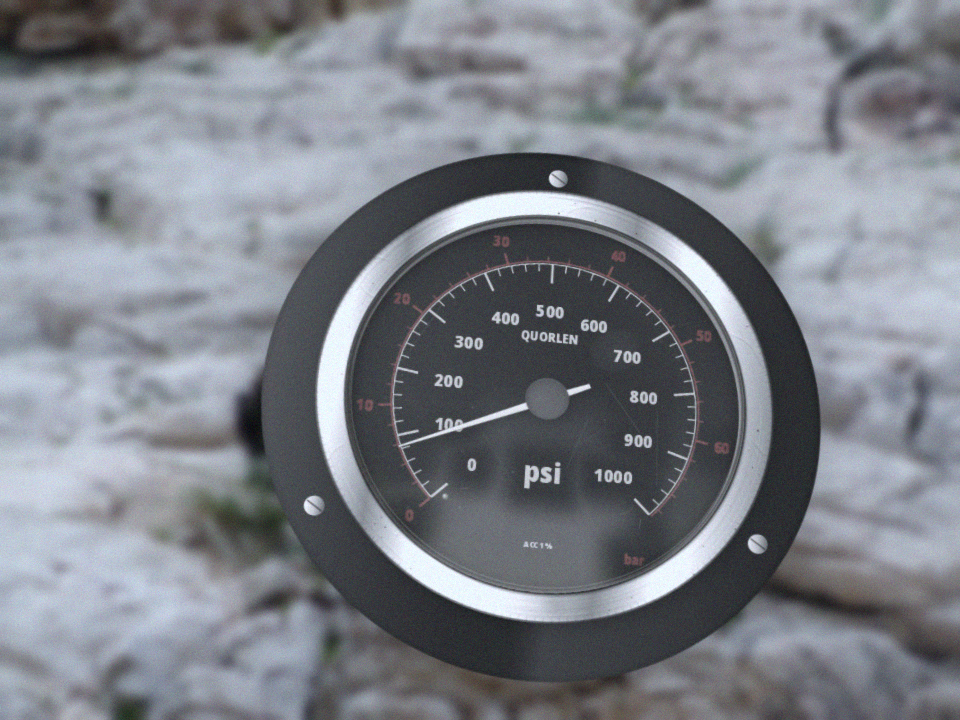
80 psi
